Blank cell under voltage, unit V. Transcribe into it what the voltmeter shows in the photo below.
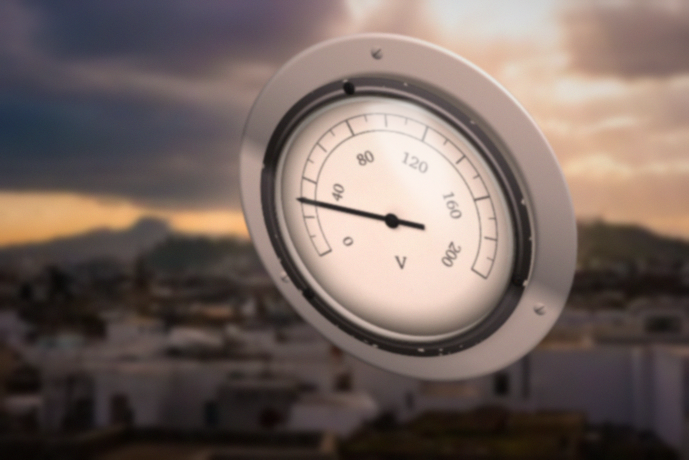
30 V
